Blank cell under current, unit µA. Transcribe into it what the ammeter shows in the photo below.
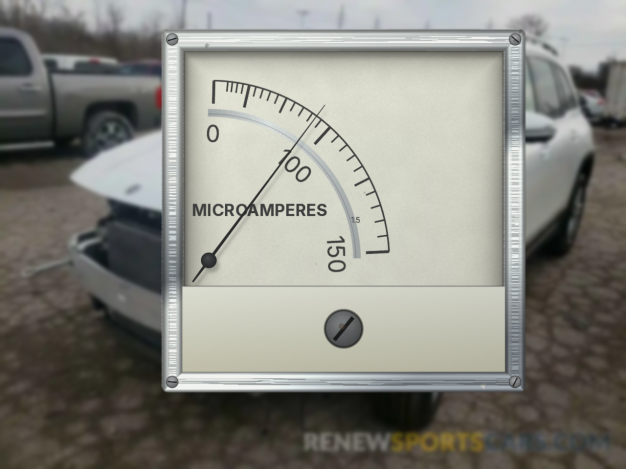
92.5 µA
